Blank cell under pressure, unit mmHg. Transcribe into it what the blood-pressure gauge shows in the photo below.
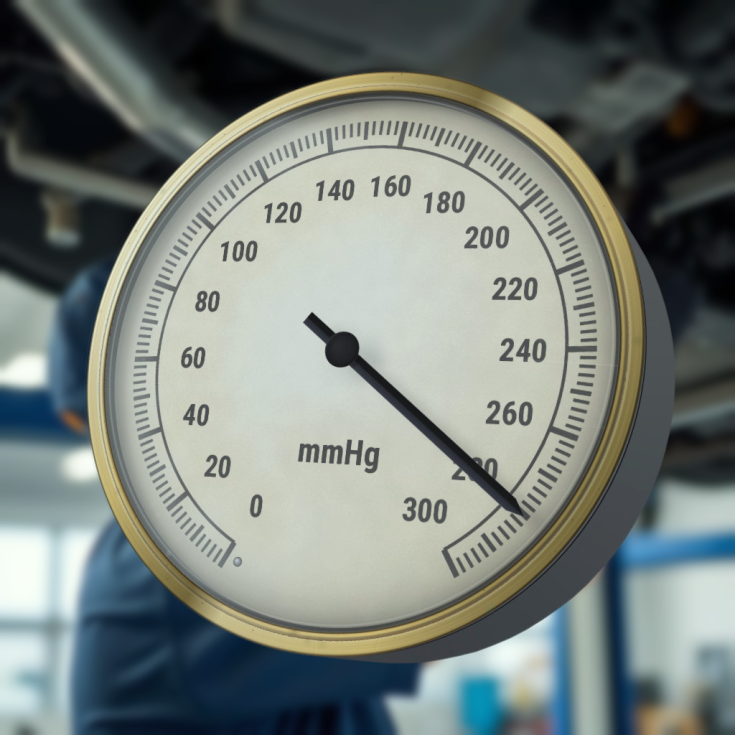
280 mmHg
